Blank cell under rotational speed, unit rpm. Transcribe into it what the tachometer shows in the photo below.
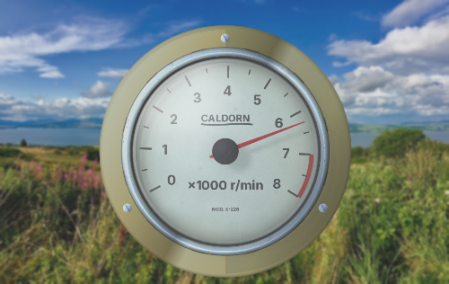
6250 rpm
